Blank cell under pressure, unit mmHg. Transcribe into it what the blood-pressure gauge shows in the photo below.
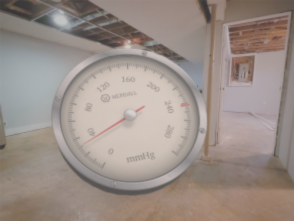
30 mmHg
